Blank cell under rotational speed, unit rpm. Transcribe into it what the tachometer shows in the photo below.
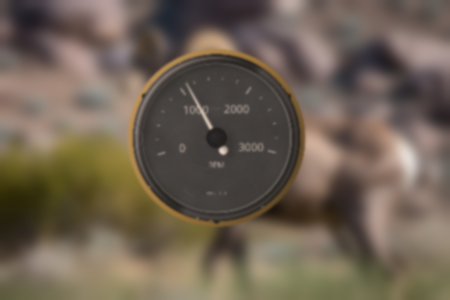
1100 rpm
